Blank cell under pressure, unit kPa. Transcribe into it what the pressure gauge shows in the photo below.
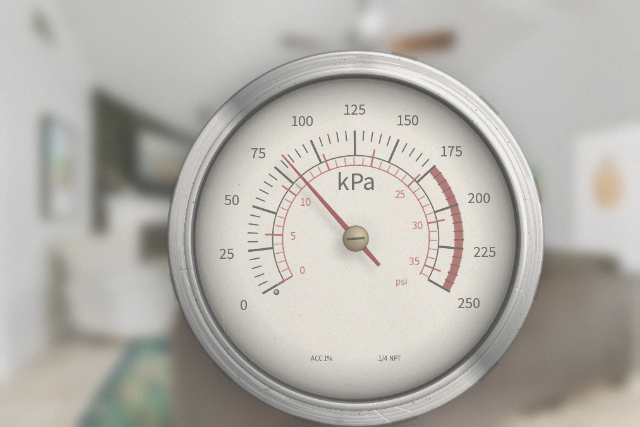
82.5 kPa
